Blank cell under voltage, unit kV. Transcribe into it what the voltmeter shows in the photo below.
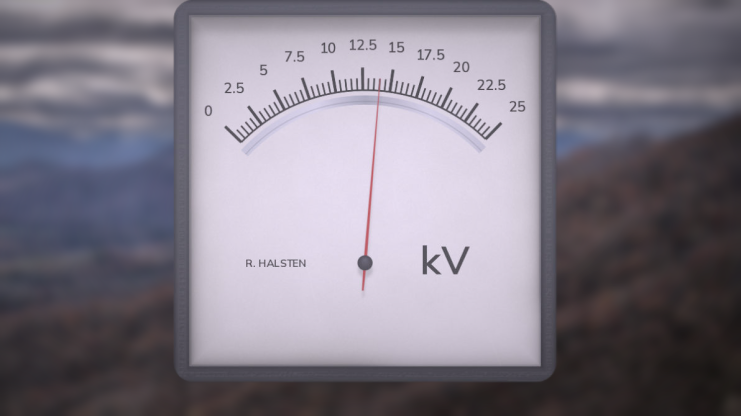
14 kV
